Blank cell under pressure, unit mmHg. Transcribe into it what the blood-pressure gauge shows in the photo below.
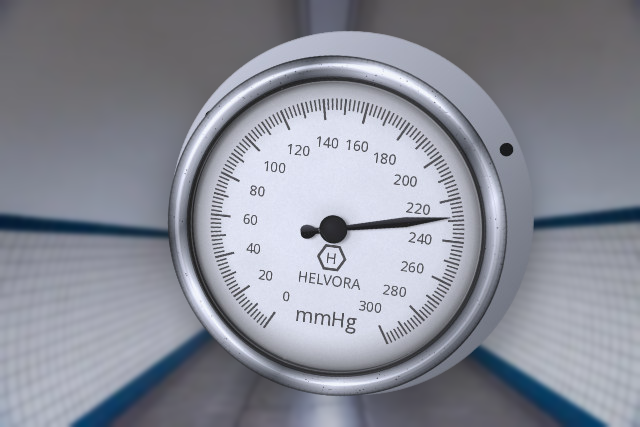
228 mmHg
